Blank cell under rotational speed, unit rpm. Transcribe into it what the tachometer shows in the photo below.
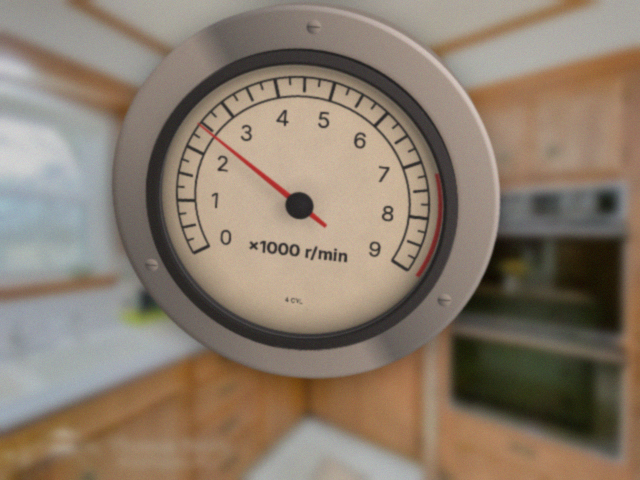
2500 rpm
